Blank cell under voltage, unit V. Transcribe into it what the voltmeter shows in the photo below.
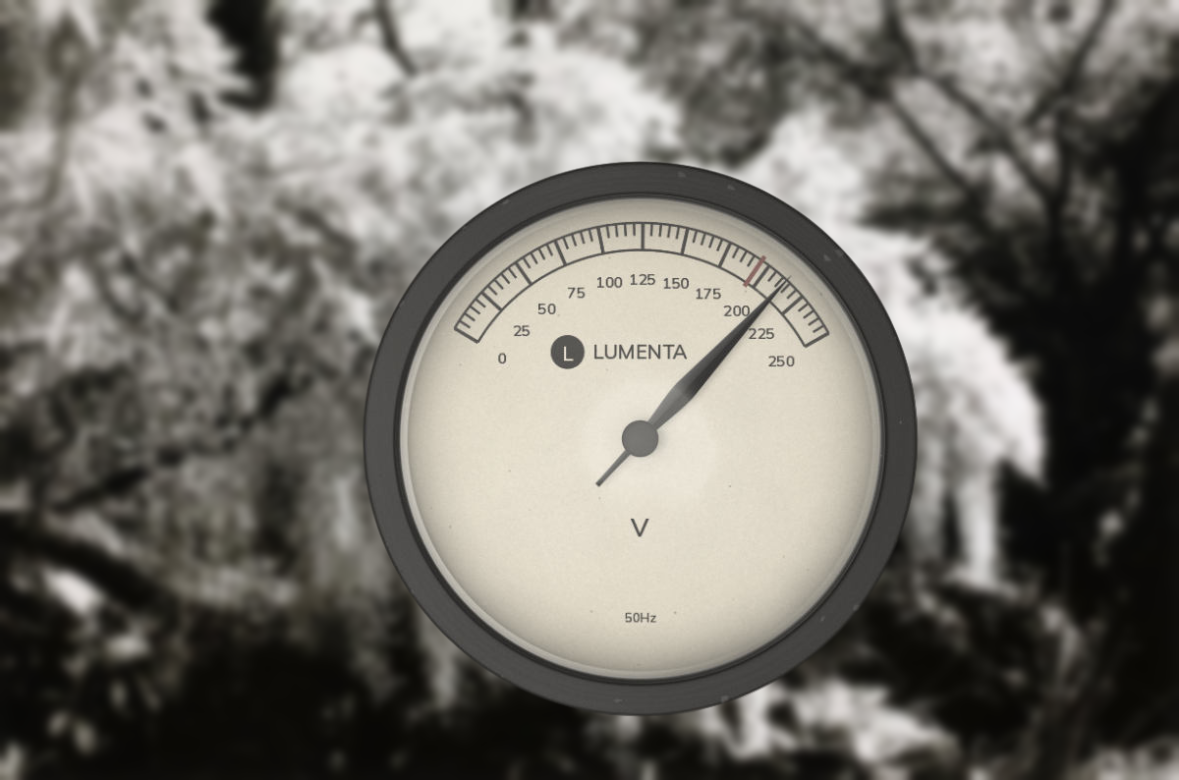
212.5 V
